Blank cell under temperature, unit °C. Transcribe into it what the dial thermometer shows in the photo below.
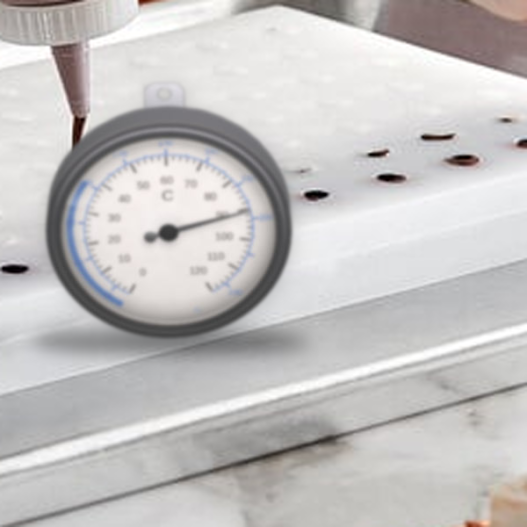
90 °C
